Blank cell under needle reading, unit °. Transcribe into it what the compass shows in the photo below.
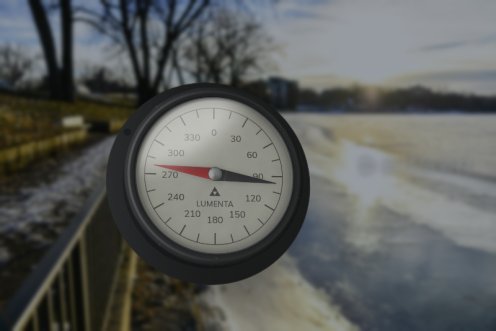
277.5 °
